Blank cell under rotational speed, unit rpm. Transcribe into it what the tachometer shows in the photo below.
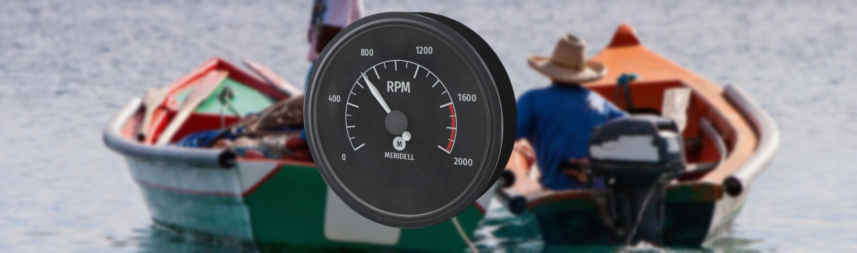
700 rpm
